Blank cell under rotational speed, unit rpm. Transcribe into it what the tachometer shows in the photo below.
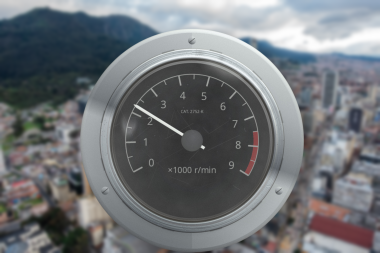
2250 rpm
